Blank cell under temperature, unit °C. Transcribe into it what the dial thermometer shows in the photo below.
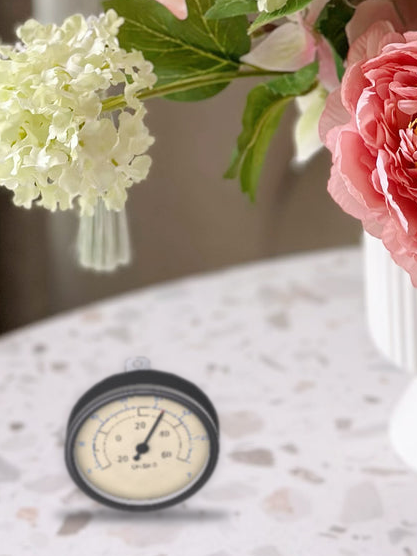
30 °C
